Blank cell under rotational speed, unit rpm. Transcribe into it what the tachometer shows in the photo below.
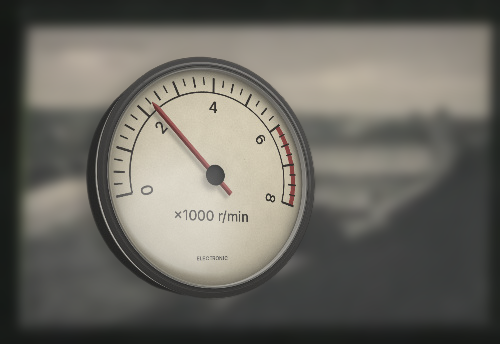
2250 rpm
